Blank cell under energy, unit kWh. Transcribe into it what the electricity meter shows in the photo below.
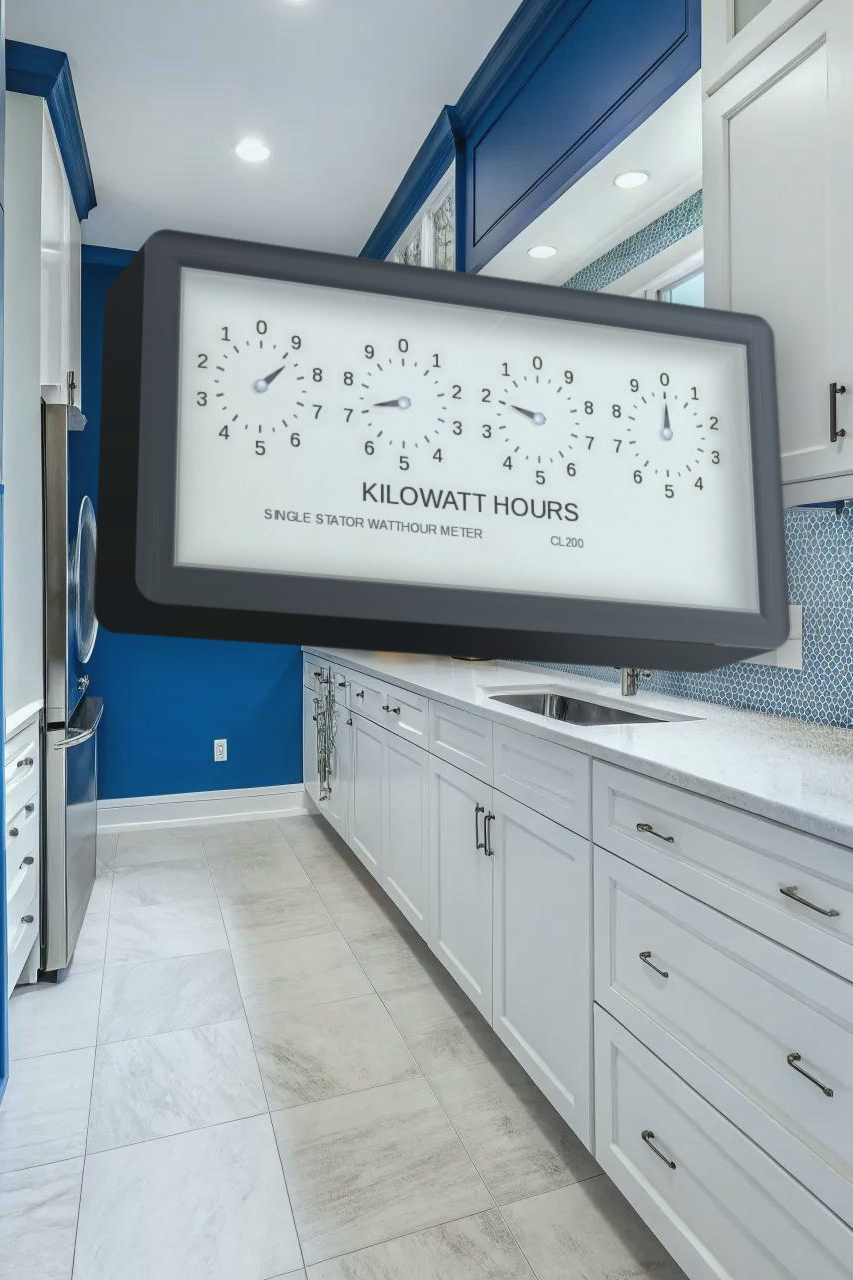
8720 kWh
